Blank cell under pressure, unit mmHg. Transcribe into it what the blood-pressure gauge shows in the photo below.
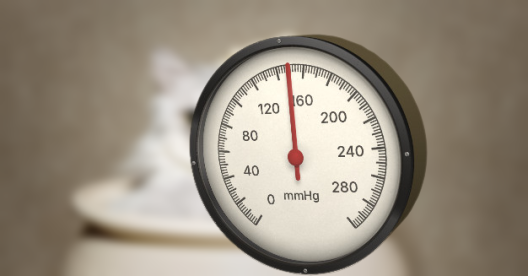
150 mmHg
